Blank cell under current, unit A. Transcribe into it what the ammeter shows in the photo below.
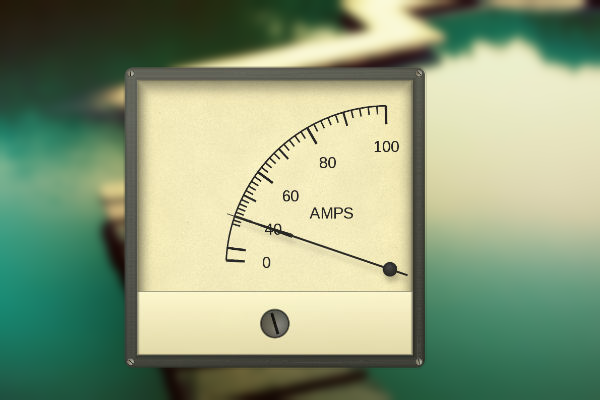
40 A
